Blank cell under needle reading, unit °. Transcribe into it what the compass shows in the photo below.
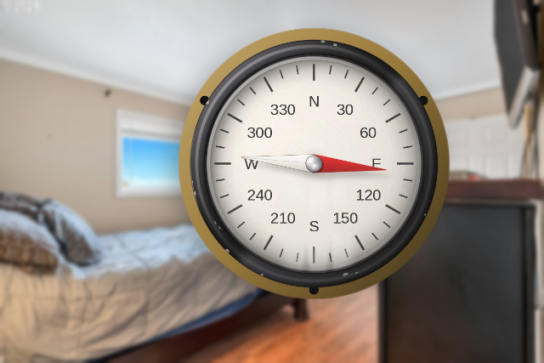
95 °
